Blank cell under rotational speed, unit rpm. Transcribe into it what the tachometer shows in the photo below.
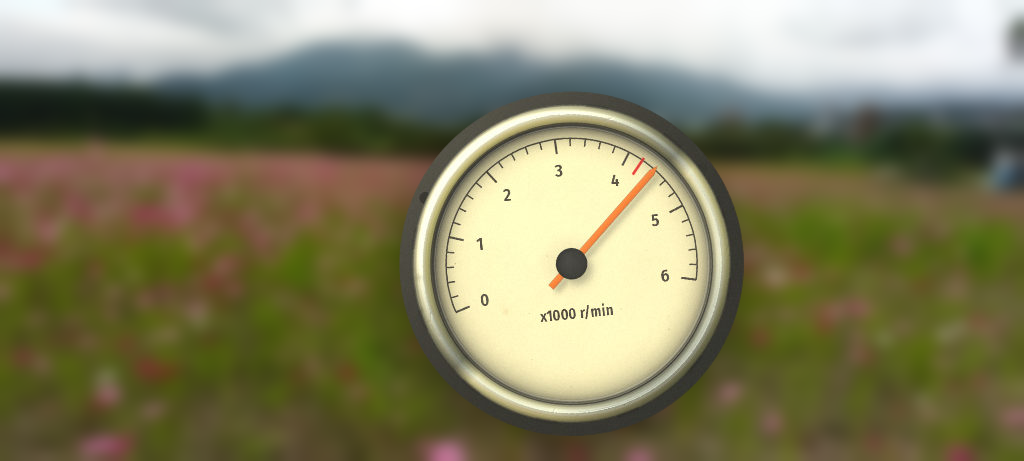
4400 rpm
